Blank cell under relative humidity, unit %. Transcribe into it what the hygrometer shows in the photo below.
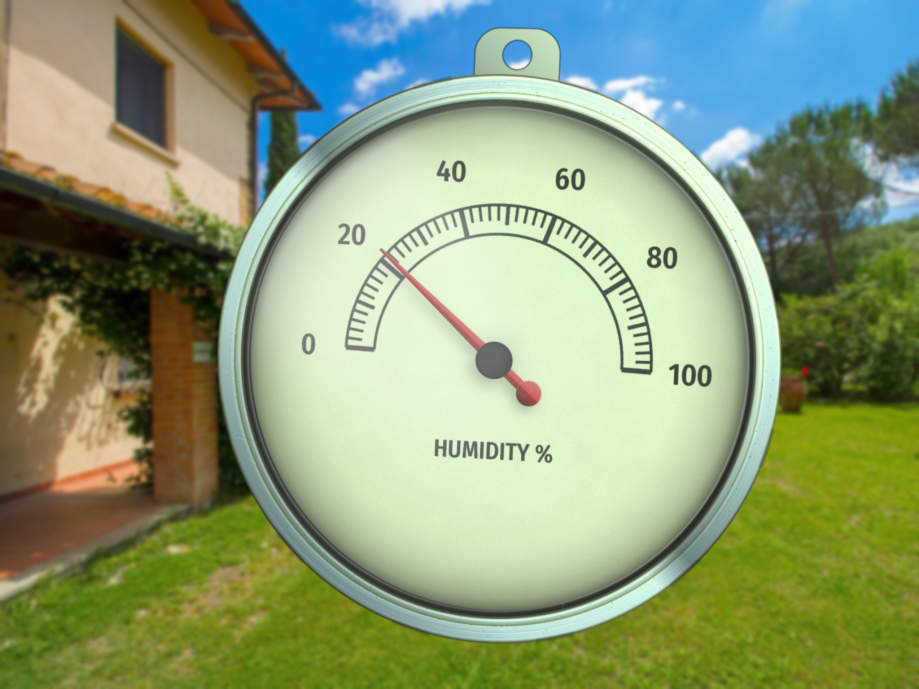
22 %
